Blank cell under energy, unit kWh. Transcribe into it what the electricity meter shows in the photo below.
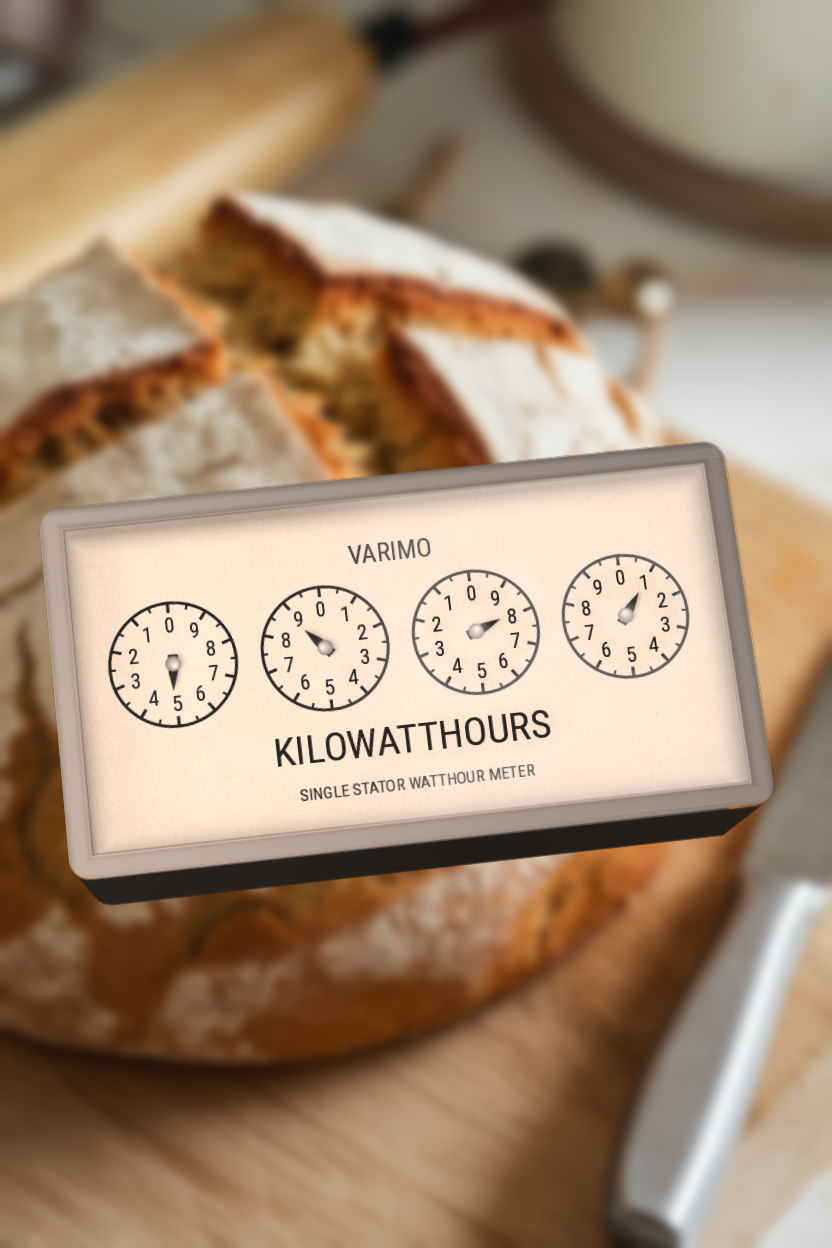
4881 kWh
